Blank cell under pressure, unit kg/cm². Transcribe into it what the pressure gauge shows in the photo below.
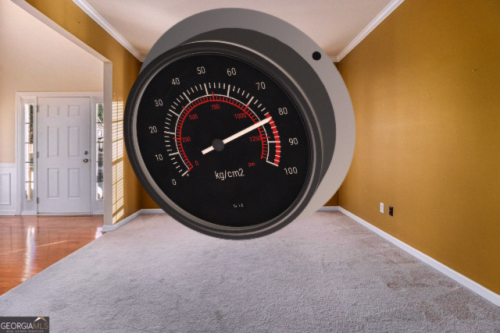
80 kg/cm²
